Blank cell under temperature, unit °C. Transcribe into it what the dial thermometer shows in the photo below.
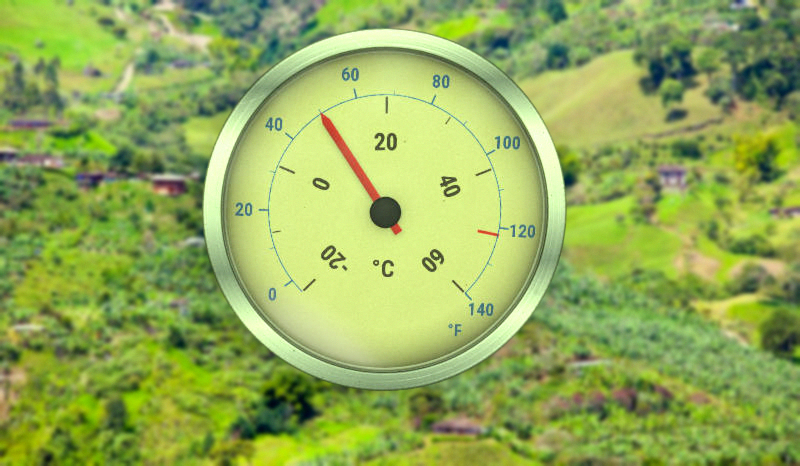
10 °C
